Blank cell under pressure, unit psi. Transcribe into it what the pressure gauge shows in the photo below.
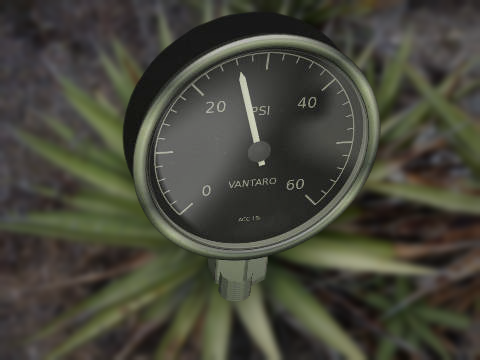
26 psi
